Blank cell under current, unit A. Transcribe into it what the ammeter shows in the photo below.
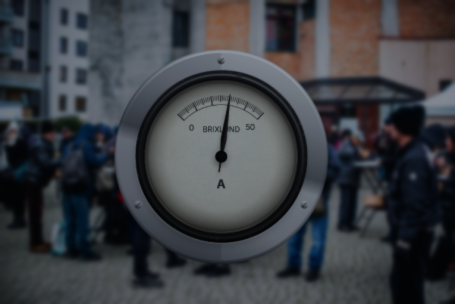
30 A
